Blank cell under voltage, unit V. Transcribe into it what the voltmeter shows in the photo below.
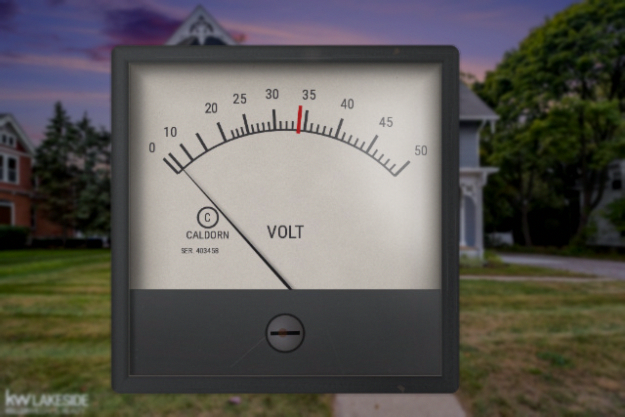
5 V
